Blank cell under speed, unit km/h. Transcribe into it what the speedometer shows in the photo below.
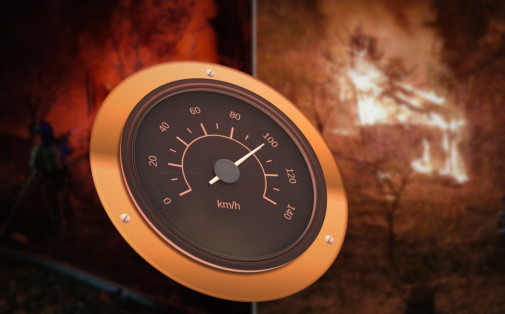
100 km/h
